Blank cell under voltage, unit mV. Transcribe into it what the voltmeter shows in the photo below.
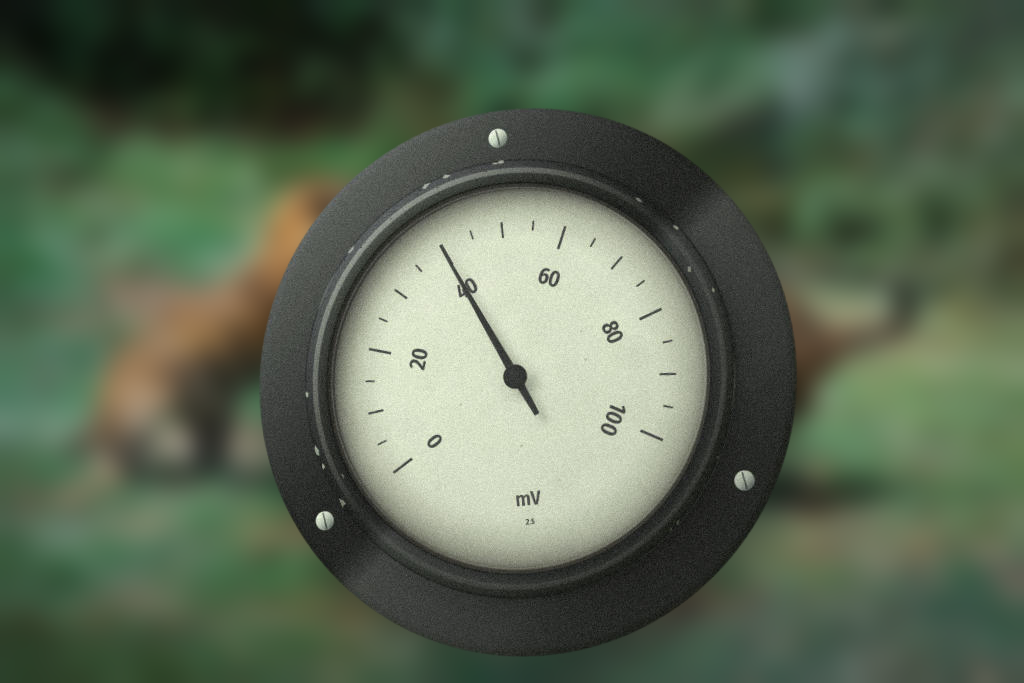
40 mV
